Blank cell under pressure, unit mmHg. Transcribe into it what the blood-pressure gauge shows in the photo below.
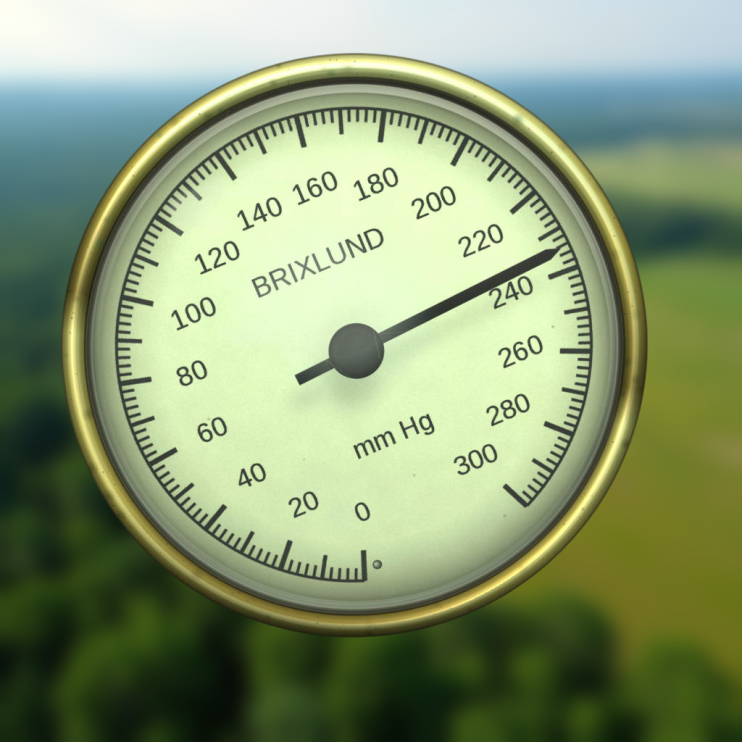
234 mmHg
